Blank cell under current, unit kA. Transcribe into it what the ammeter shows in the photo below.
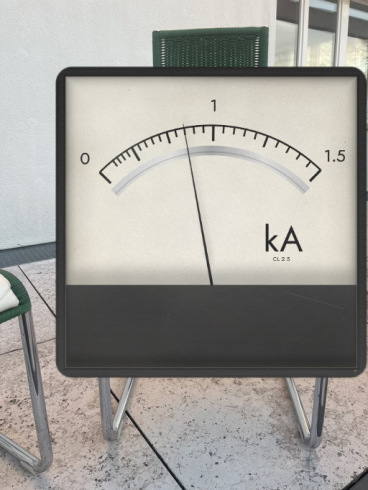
0.85 kA
